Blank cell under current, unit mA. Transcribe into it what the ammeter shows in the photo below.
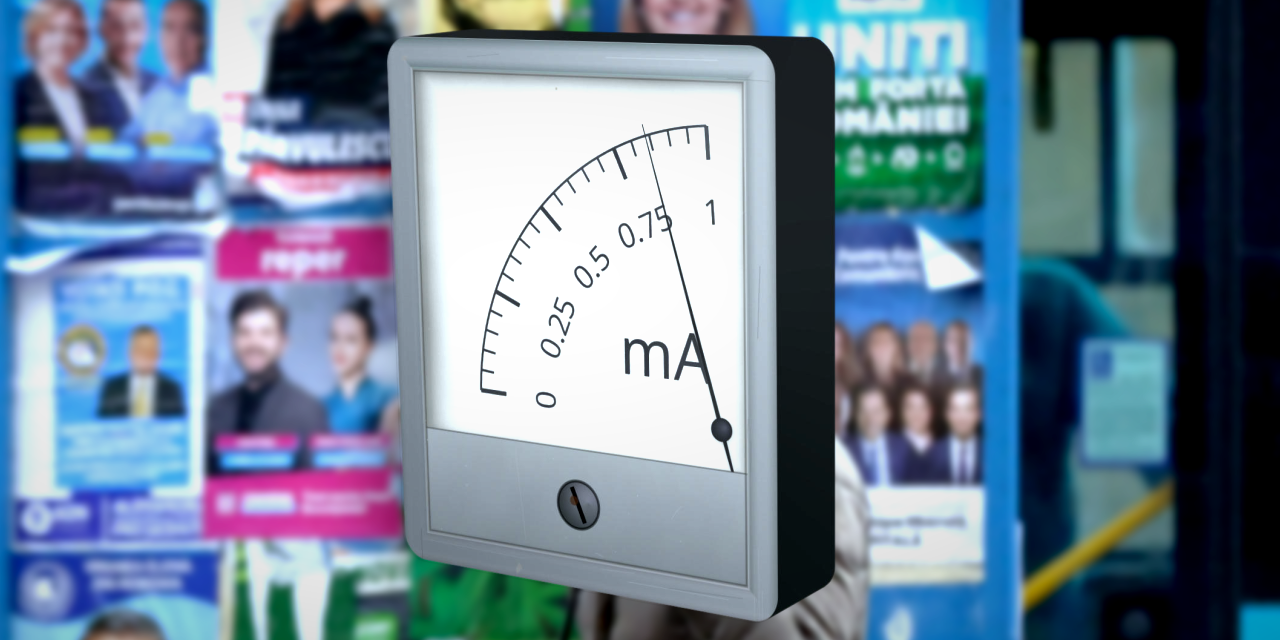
0.85 mA
